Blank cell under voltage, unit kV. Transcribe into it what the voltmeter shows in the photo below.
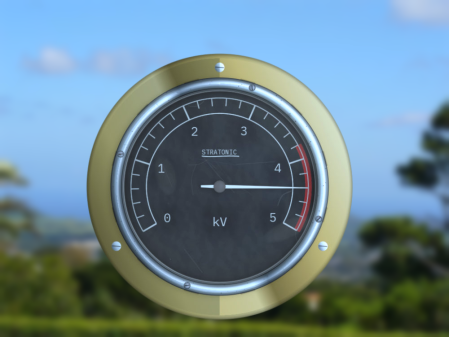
4.4 kV
